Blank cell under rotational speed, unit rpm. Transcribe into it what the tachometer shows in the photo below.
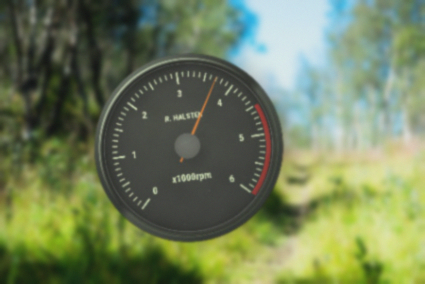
3700 rpm
